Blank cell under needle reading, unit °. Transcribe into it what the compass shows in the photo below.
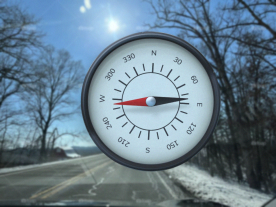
262.5 °
